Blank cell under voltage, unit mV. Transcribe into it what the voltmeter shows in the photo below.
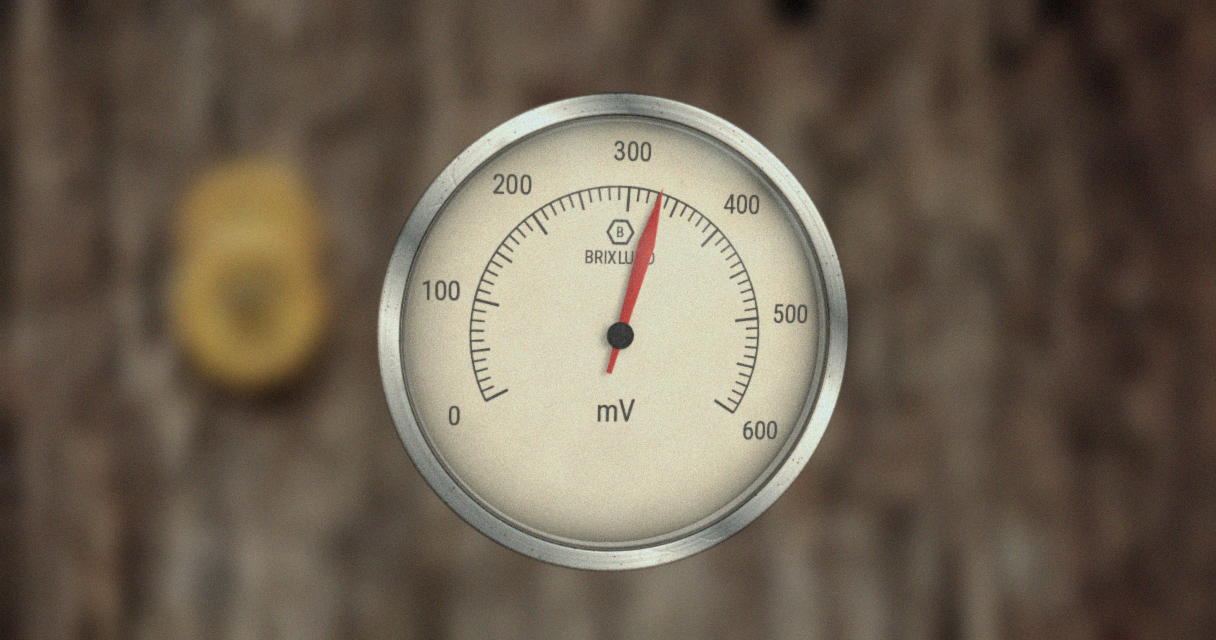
330 mV
